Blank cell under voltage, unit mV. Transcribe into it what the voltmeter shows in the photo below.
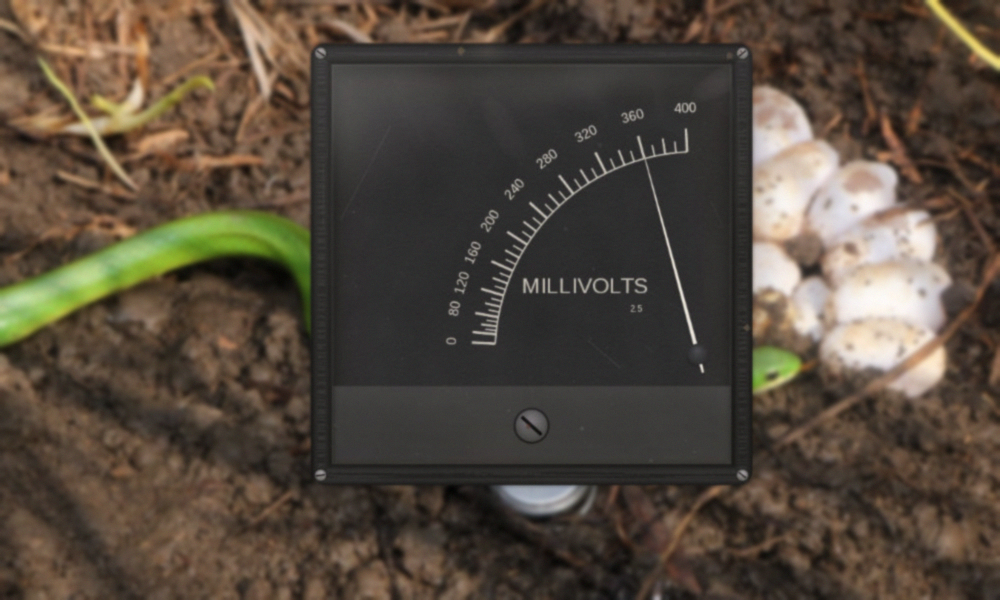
360 mV
